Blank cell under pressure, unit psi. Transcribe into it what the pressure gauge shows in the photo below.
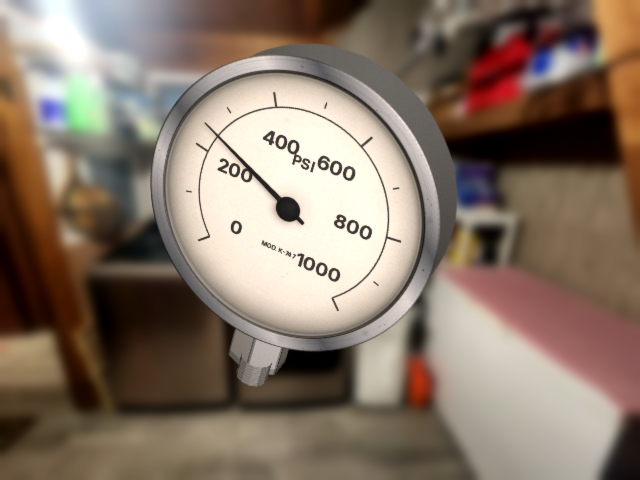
250 psi
